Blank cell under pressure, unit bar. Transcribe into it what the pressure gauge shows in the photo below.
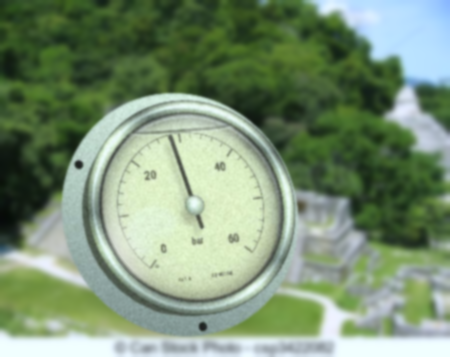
28 bar
